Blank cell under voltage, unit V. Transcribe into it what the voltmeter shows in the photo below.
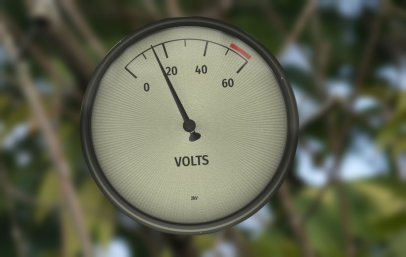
15 V
